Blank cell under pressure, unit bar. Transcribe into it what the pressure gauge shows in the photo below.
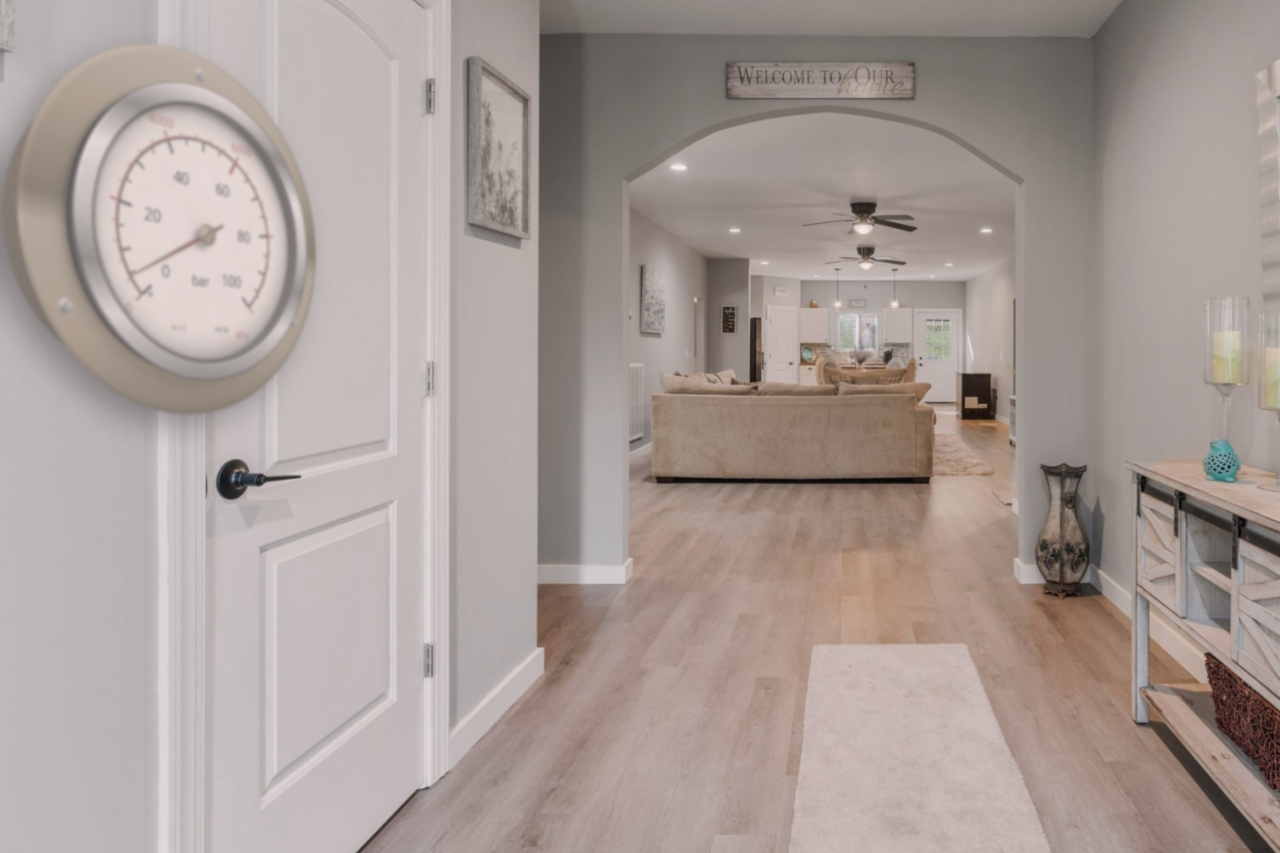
5 bar
